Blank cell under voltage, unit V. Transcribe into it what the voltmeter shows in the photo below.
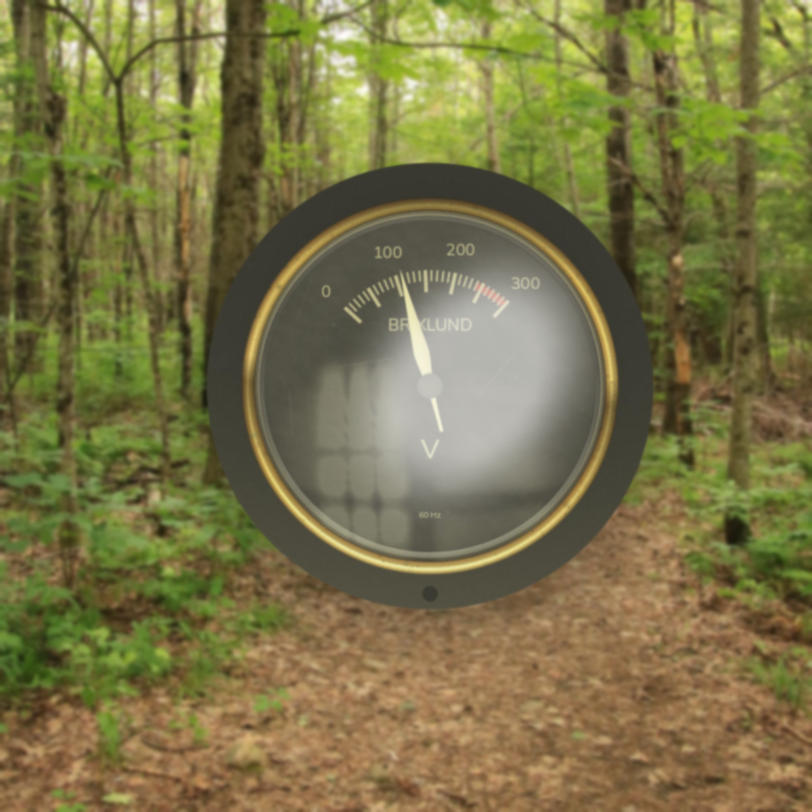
110 V
